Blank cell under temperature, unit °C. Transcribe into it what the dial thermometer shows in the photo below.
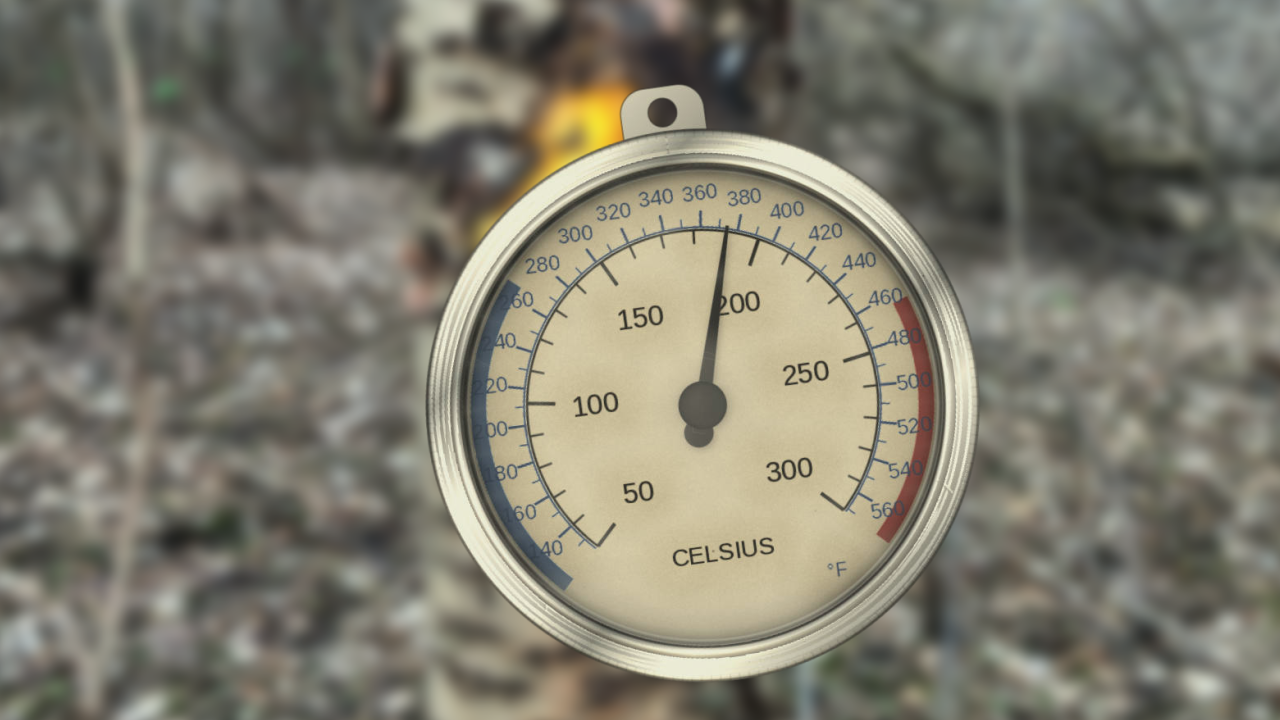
190 °C
